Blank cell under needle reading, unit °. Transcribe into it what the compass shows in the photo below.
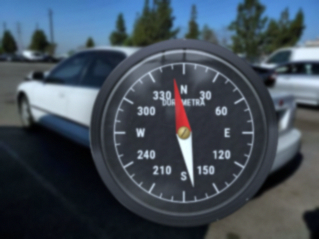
350 °
